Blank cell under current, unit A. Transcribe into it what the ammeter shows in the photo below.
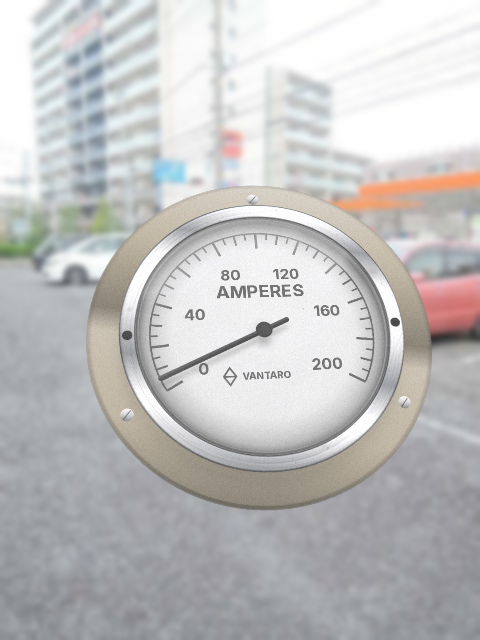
5 A
